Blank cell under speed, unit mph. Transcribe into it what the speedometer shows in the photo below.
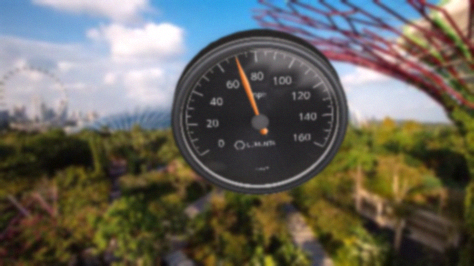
70 mph
